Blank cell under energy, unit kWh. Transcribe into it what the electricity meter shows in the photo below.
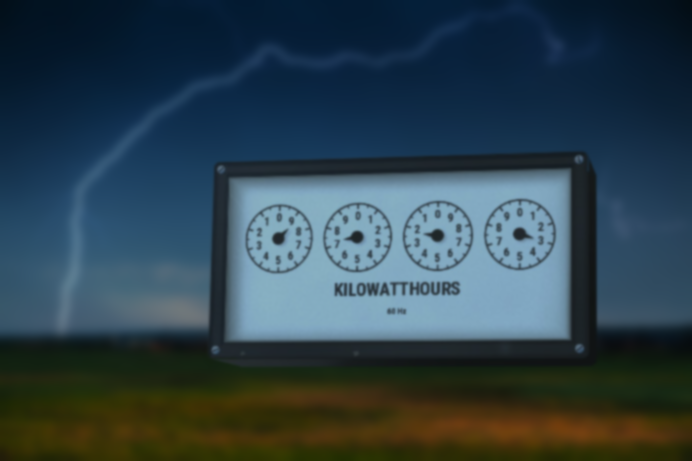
8723 kWh
